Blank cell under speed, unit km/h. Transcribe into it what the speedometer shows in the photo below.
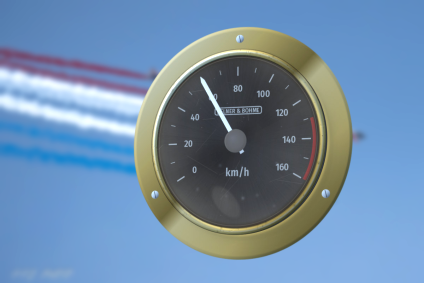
60 km/h
